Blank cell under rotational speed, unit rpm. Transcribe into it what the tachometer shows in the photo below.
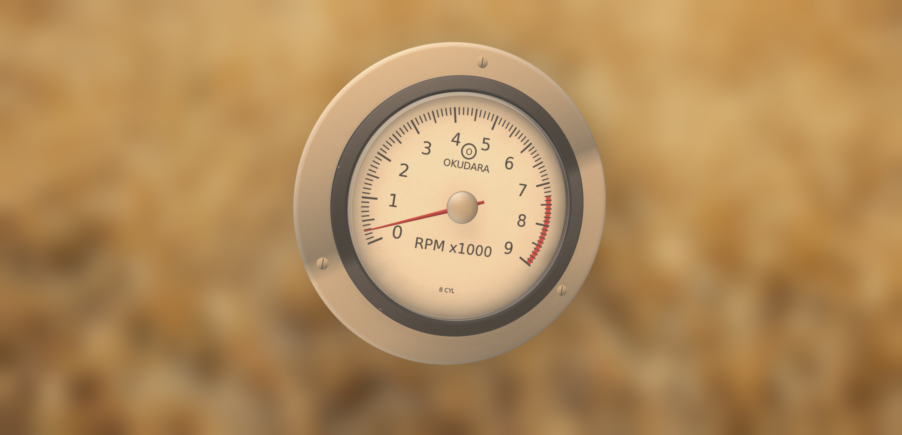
300 rpm
